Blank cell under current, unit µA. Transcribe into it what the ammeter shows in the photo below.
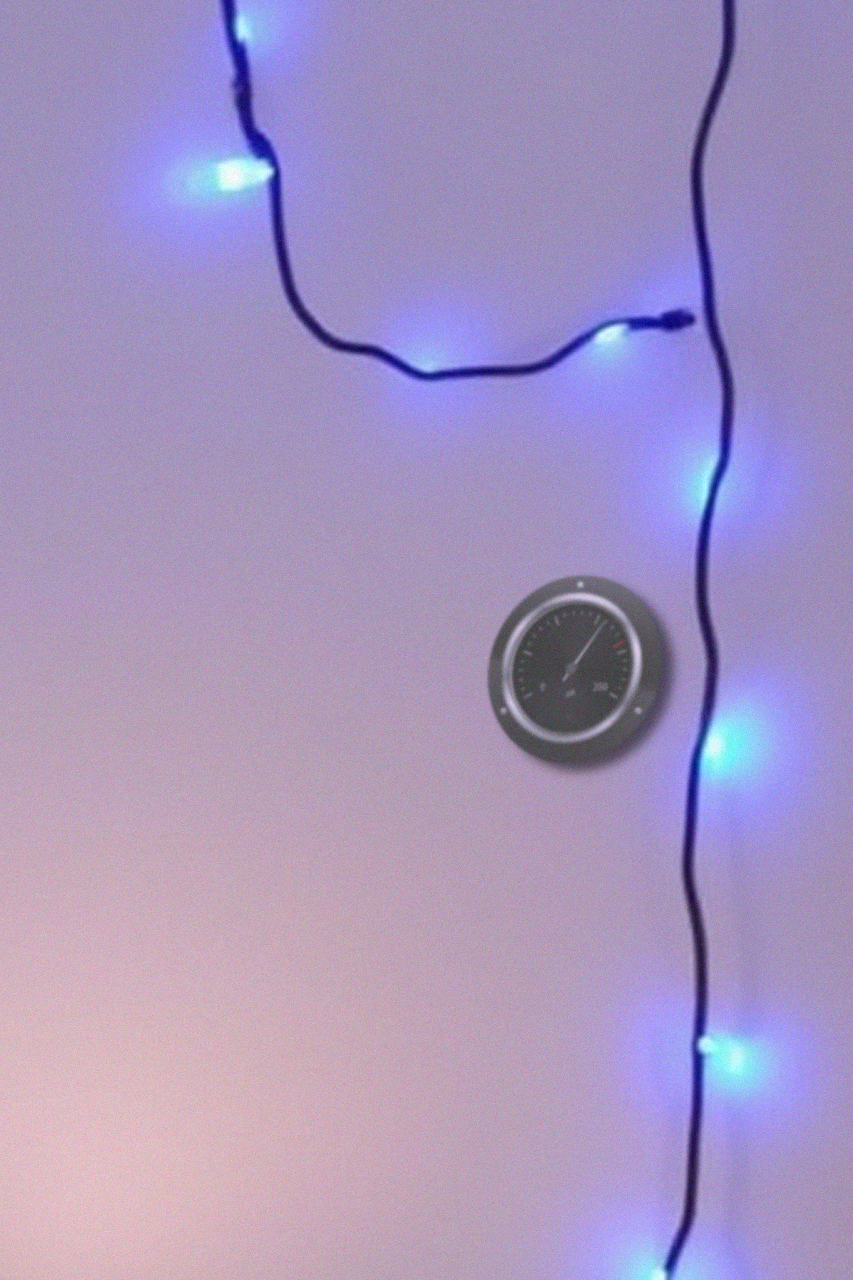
160 µA
